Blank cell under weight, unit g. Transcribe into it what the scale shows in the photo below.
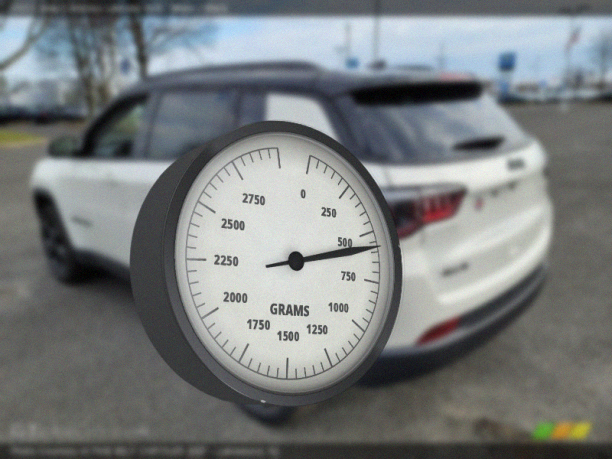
575 g
